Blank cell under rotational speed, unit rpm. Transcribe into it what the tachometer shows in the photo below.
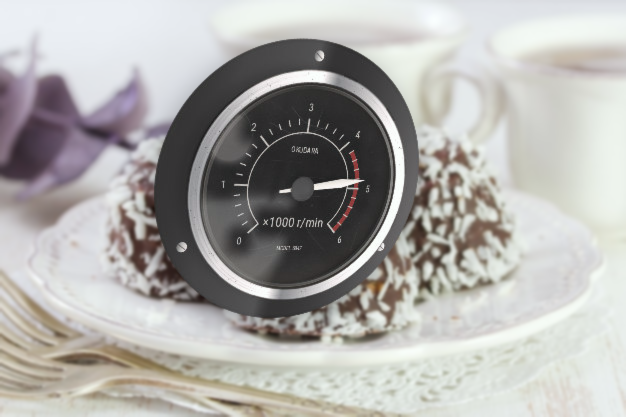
4800 rpm
